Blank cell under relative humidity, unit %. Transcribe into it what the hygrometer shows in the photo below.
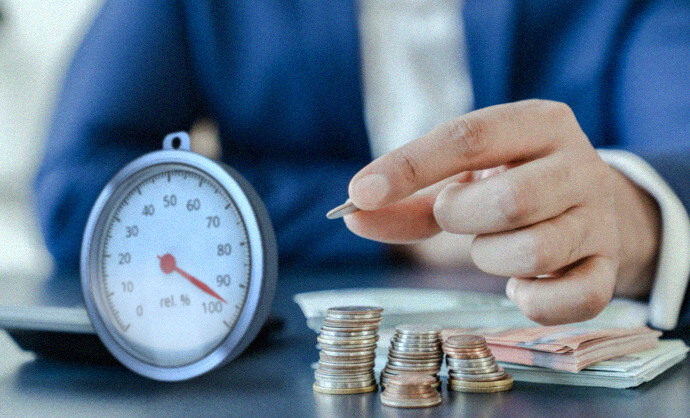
95 %
